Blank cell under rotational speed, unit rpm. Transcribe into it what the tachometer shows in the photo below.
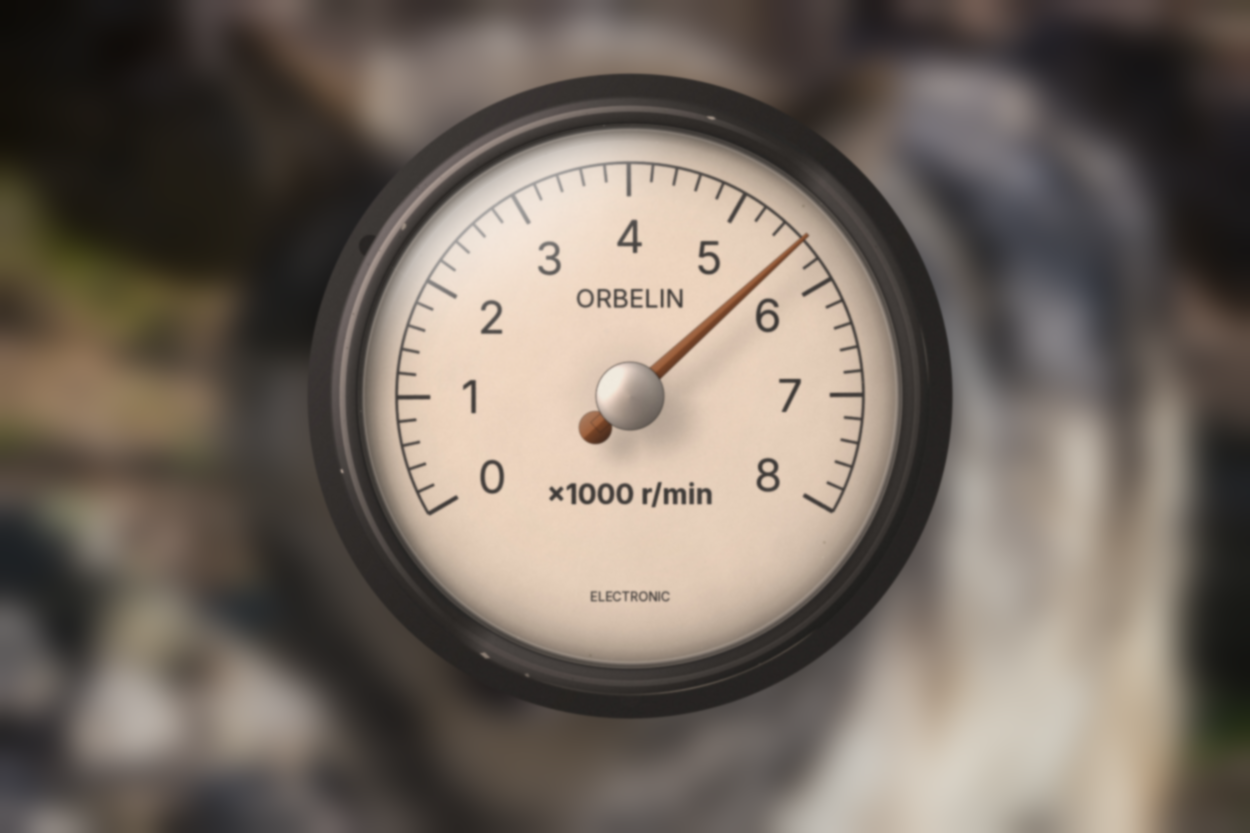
5600 rpm
